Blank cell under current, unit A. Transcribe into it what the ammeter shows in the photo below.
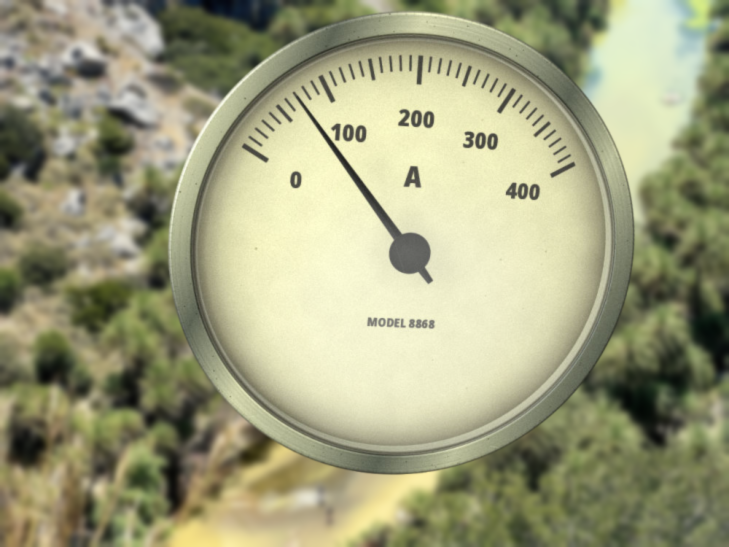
70 A
